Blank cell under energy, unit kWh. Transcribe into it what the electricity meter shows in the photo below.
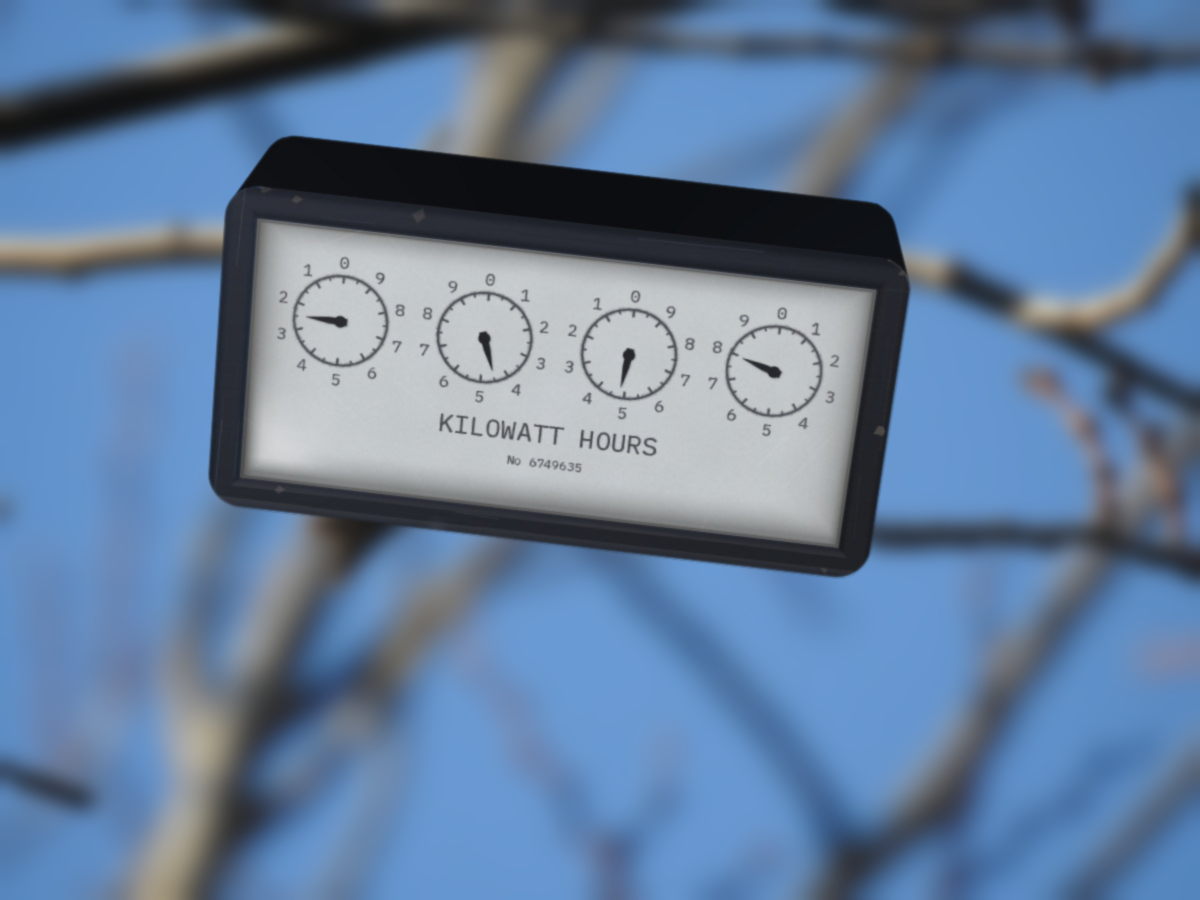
2448 kWh
